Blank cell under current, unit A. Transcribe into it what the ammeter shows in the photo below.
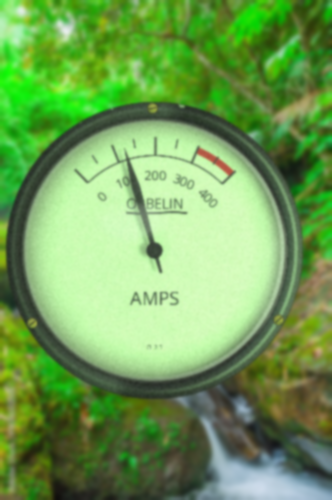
125 A
